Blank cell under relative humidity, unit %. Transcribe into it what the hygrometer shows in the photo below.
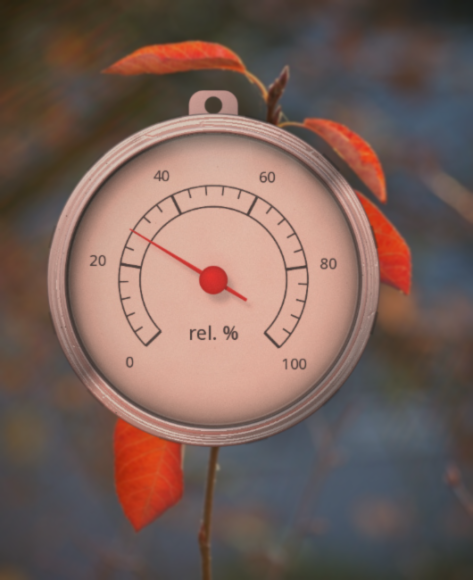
28 %
